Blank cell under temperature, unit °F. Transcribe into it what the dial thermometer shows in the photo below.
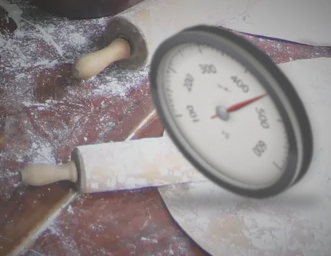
450 °F
